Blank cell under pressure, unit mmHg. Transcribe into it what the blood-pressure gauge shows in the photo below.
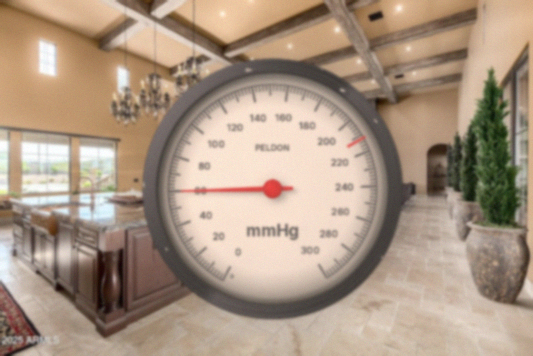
60 mmHg
